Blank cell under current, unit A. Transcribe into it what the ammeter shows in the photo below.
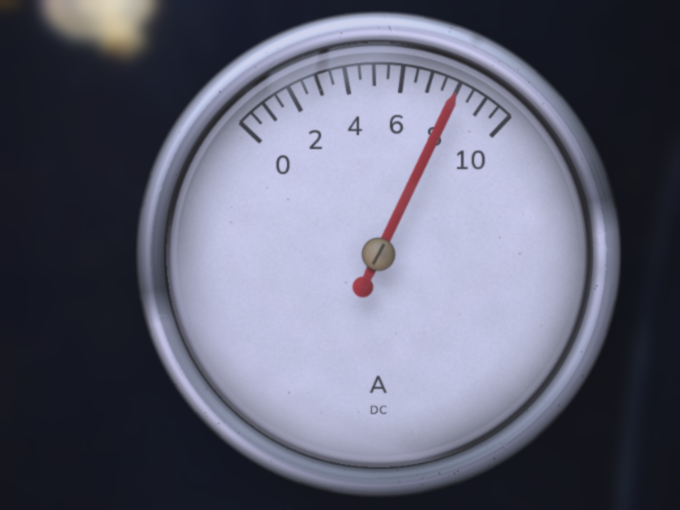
8 A
